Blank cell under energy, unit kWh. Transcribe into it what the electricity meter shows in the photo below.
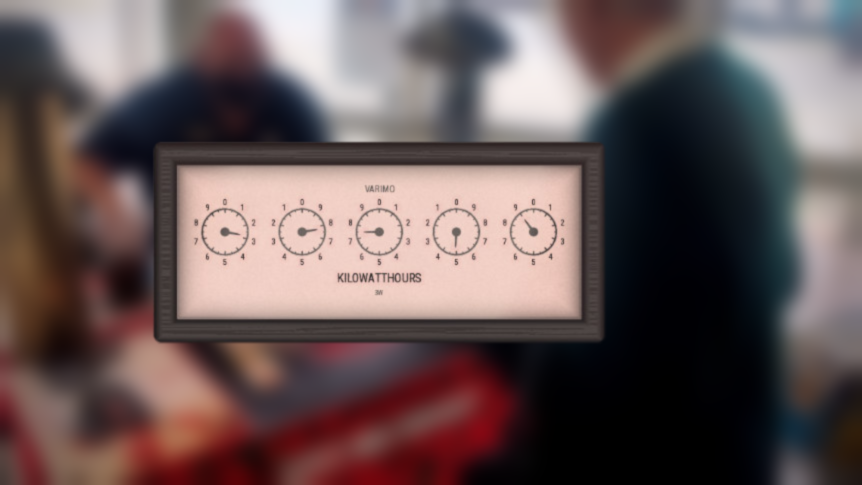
27749 kWh
